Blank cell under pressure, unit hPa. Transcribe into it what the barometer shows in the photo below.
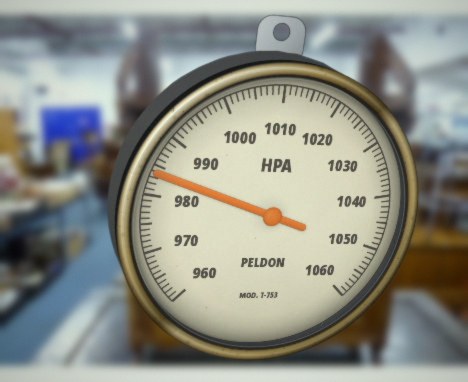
984 hPa
